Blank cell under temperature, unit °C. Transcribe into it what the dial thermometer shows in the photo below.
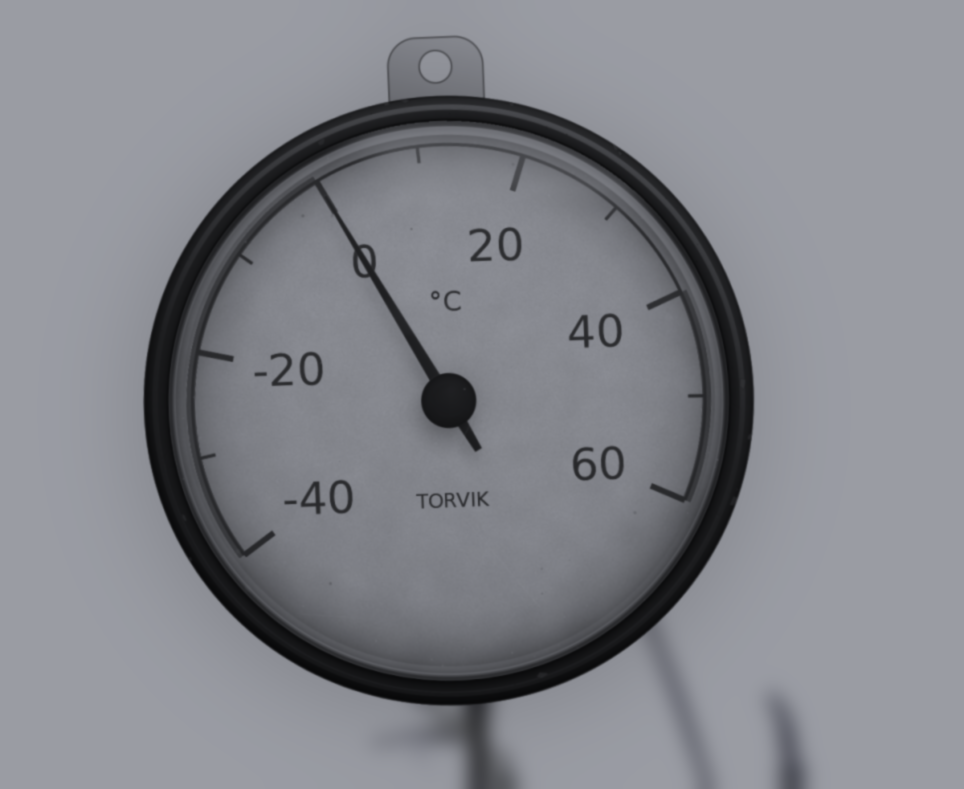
0 °C
